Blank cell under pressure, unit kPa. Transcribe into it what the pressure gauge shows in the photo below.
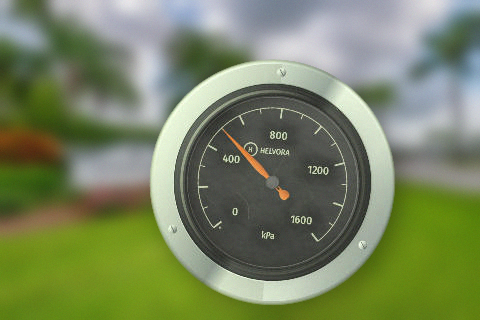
500 kPa
